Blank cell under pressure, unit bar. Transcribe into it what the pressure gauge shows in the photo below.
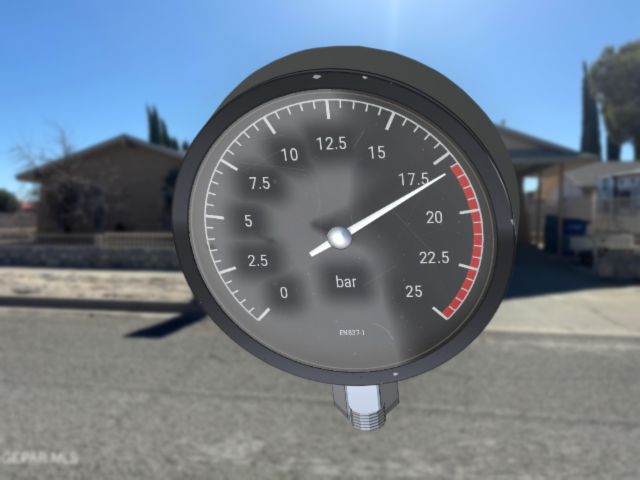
18 bar
